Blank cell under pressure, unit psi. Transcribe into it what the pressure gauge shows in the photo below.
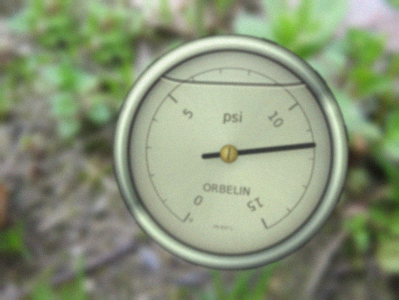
11.5 psi
